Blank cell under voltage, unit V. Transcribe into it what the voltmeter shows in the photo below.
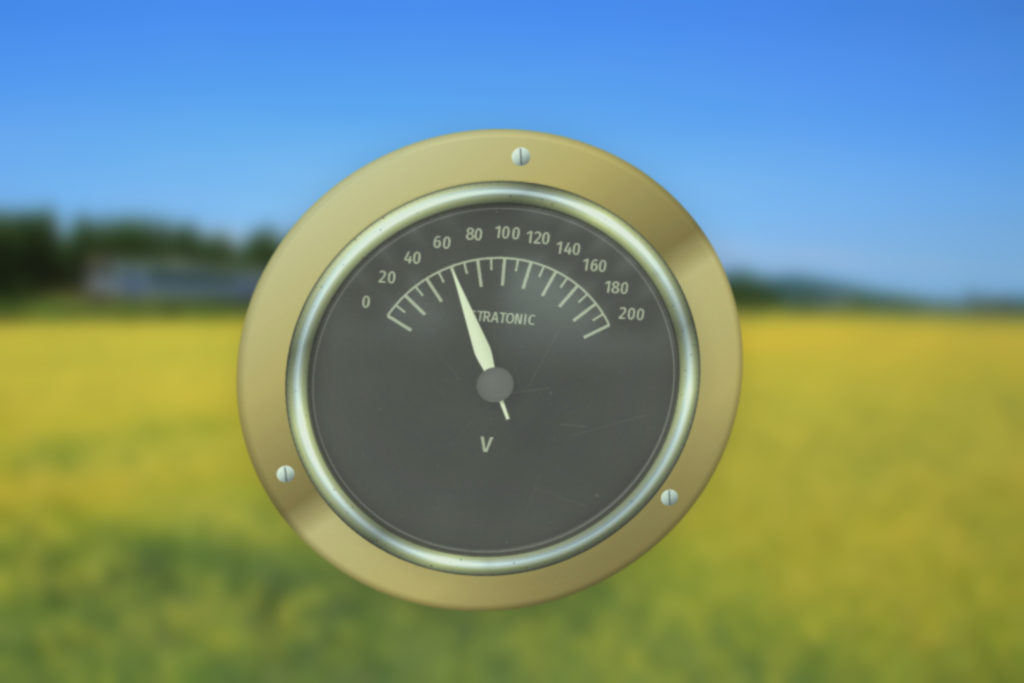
60 V
